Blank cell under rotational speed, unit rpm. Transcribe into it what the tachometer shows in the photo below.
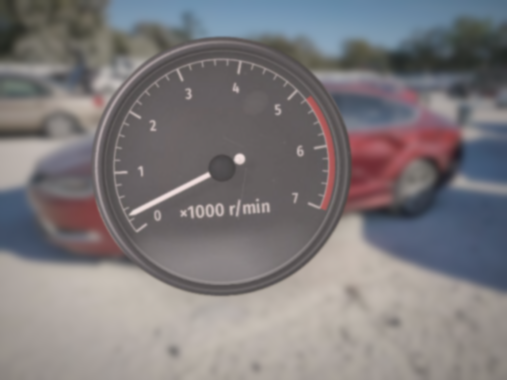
300 rpm
